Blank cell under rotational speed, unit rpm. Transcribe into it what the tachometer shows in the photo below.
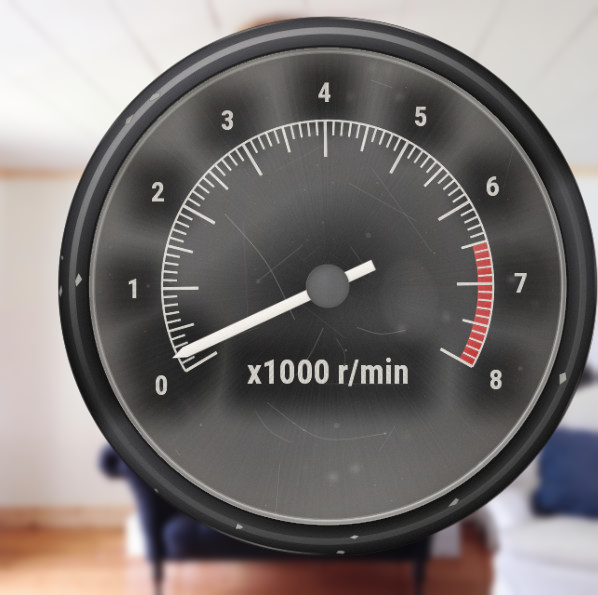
200 rpm
